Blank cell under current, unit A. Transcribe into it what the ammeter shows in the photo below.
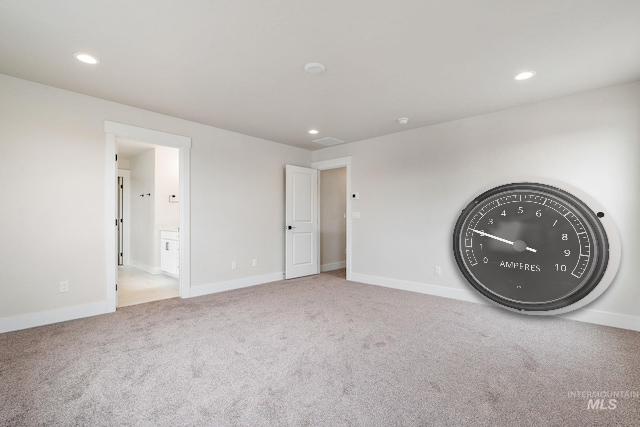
2 A
